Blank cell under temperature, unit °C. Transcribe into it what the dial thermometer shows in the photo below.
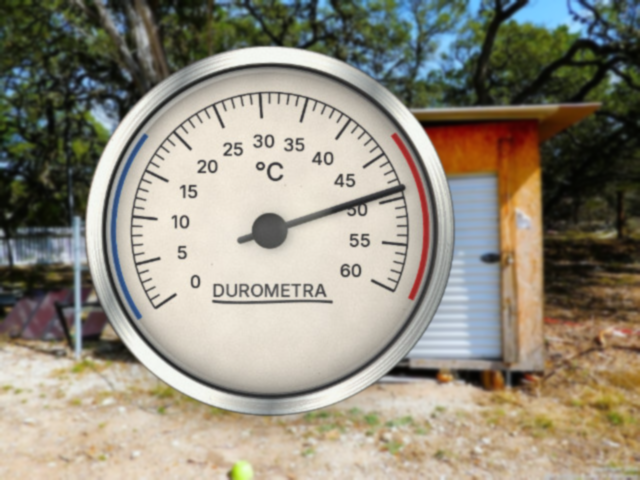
49 °C
